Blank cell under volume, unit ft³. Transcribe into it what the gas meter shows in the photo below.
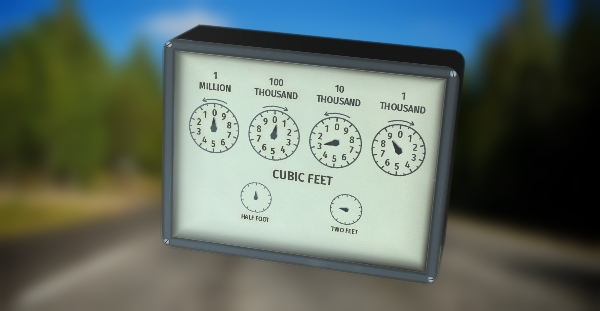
2900 ft³
